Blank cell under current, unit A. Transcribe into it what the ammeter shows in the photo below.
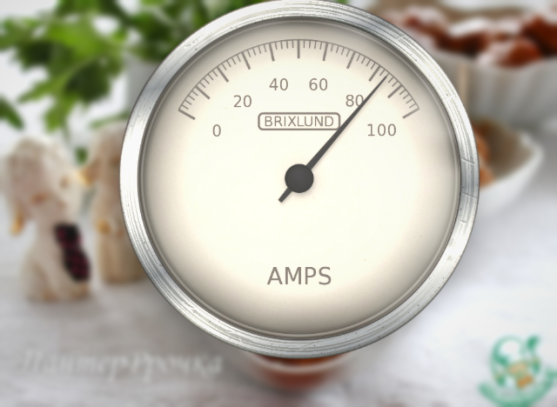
84 A
